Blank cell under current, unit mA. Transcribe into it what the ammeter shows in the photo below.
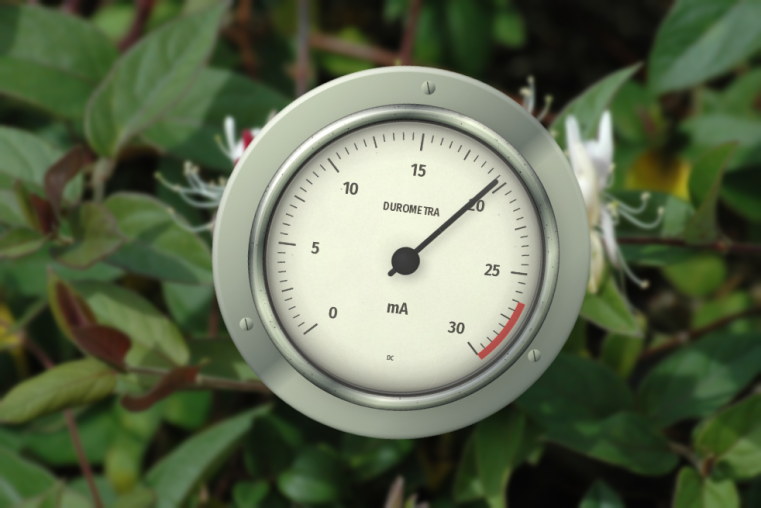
19.5 mA
